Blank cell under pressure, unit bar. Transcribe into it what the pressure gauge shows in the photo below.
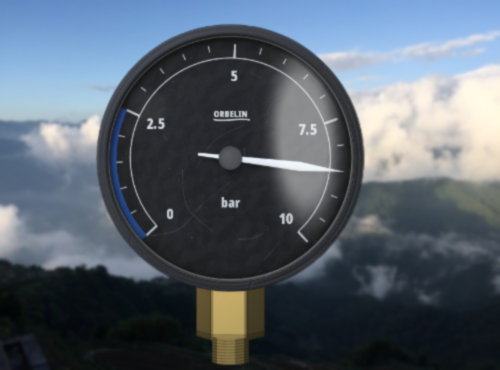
8.5 bar
